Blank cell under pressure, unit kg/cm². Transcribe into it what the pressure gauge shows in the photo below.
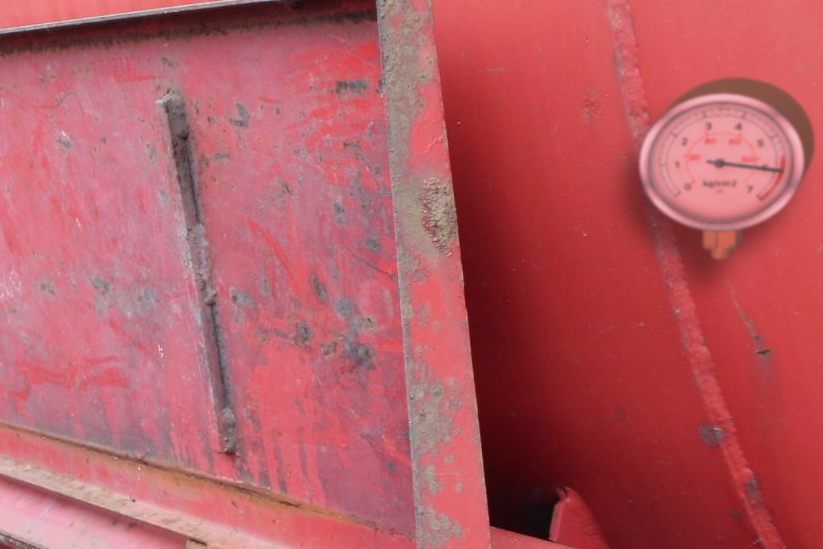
6 kg/cm²
